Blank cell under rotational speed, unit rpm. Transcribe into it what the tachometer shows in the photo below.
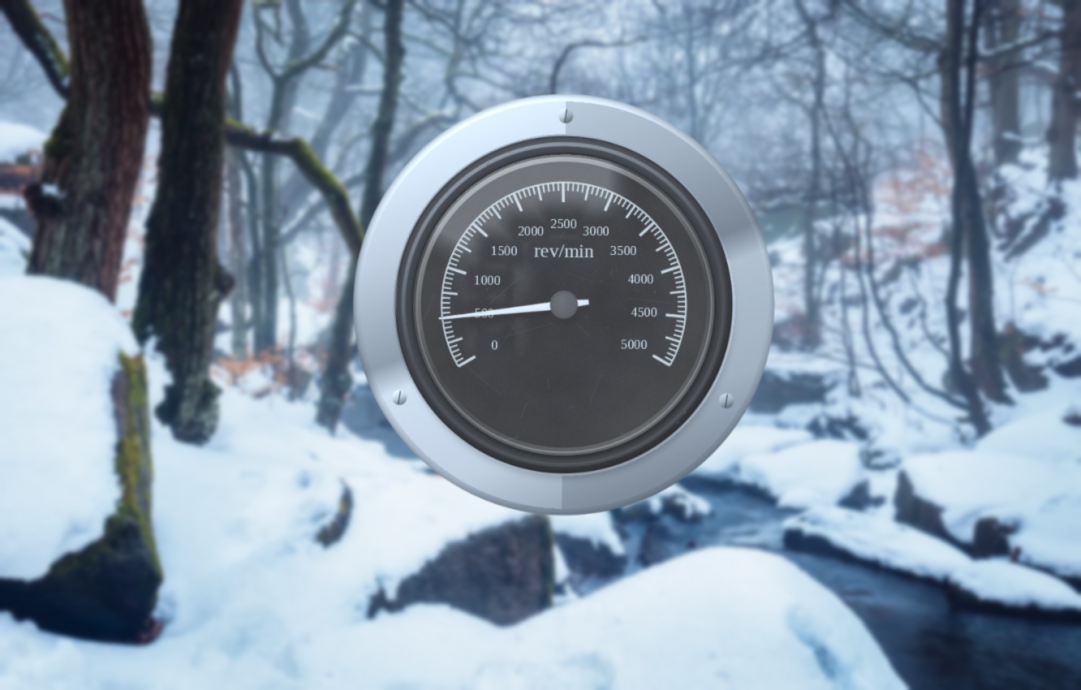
500 rpm
